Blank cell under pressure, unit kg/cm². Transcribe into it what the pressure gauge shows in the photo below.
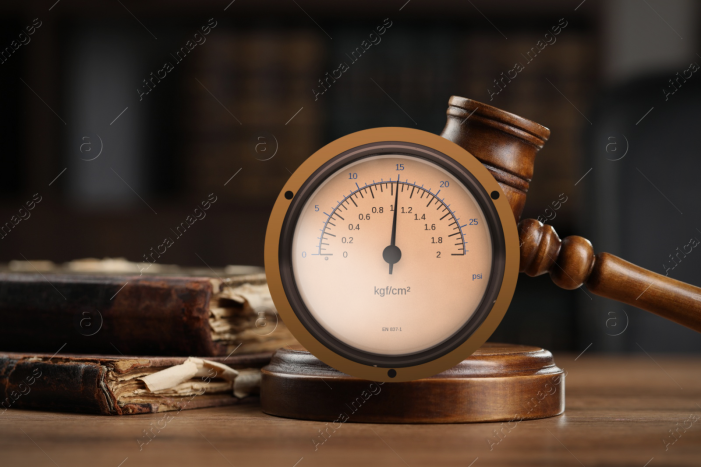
1.05 kg/cm²
